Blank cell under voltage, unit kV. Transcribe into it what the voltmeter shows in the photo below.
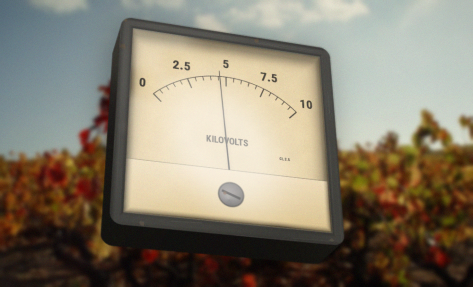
4.5 kV
